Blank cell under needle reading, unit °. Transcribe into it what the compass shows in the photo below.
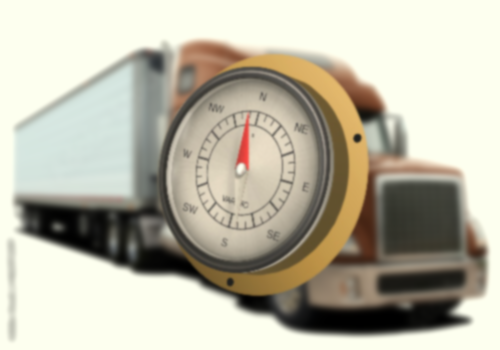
350 °
